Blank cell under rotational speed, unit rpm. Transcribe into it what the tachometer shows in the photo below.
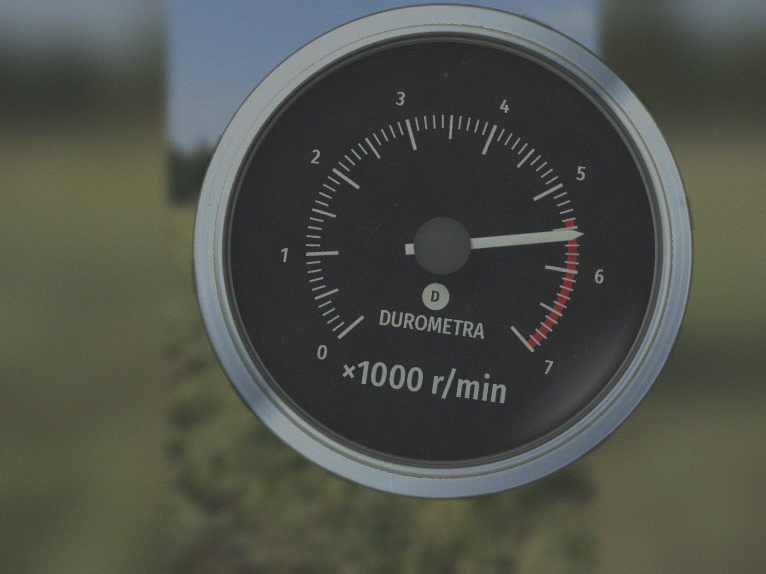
5600 rpm
